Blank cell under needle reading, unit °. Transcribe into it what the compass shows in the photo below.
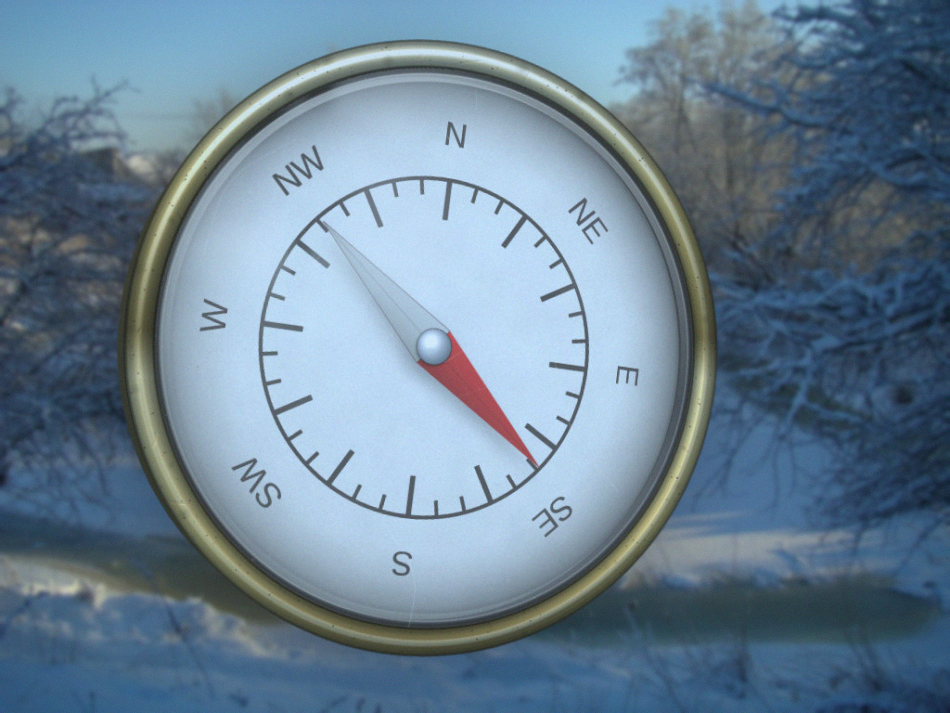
130 °
